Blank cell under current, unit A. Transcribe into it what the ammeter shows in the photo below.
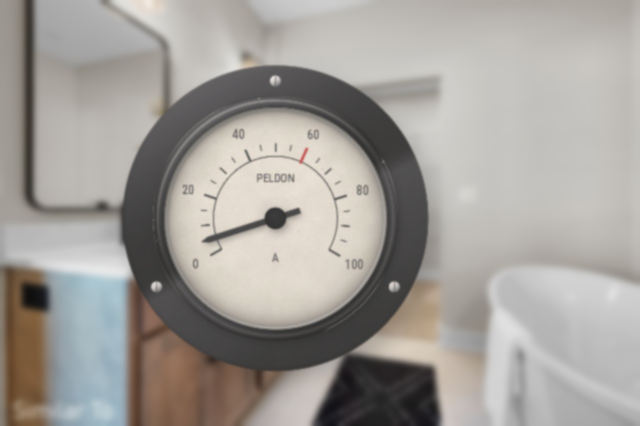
5 A
